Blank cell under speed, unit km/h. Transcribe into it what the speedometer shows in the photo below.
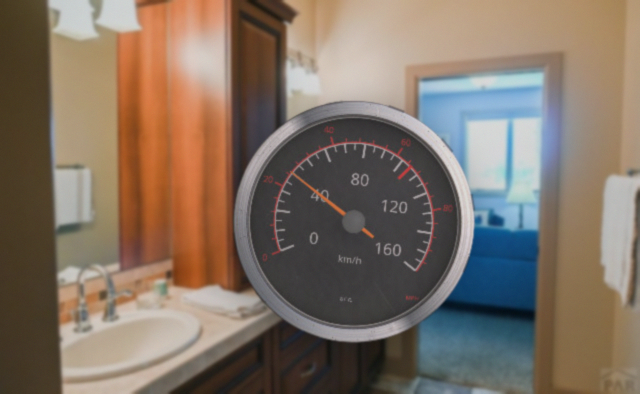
40 km/h
